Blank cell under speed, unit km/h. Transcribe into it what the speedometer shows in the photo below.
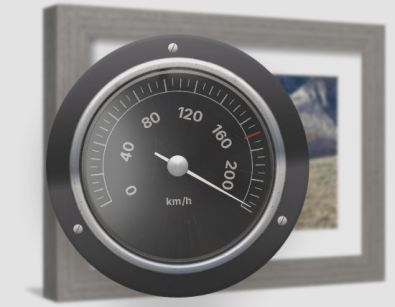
217.5 km/h
